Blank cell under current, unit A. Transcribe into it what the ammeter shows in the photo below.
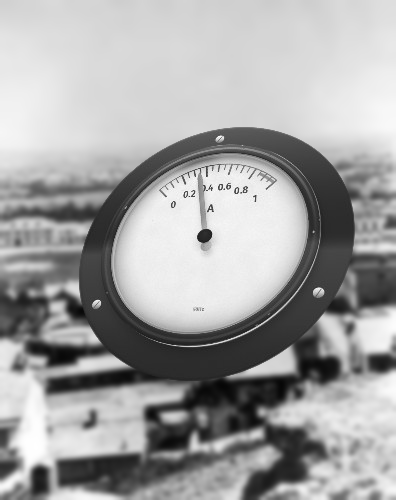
0.35 A
